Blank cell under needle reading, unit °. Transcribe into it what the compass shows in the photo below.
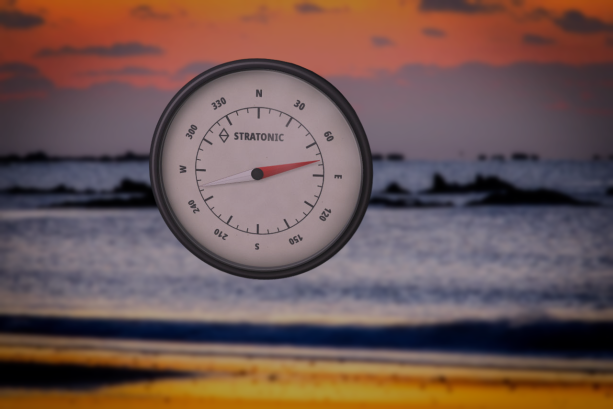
75 °
